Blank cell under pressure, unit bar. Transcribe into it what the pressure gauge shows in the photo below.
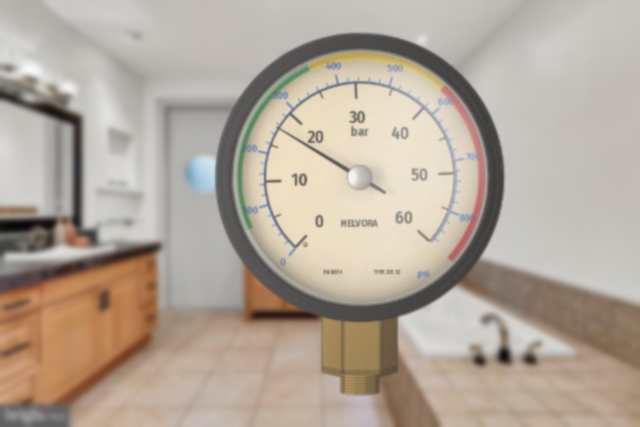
17.5 bar
